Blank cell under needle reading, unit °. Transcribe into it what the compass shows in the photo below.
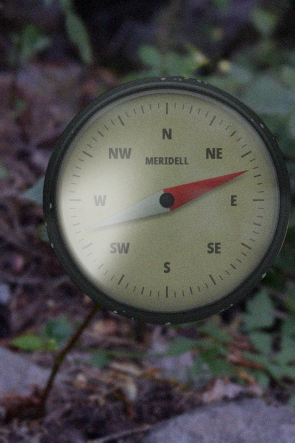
70 °
